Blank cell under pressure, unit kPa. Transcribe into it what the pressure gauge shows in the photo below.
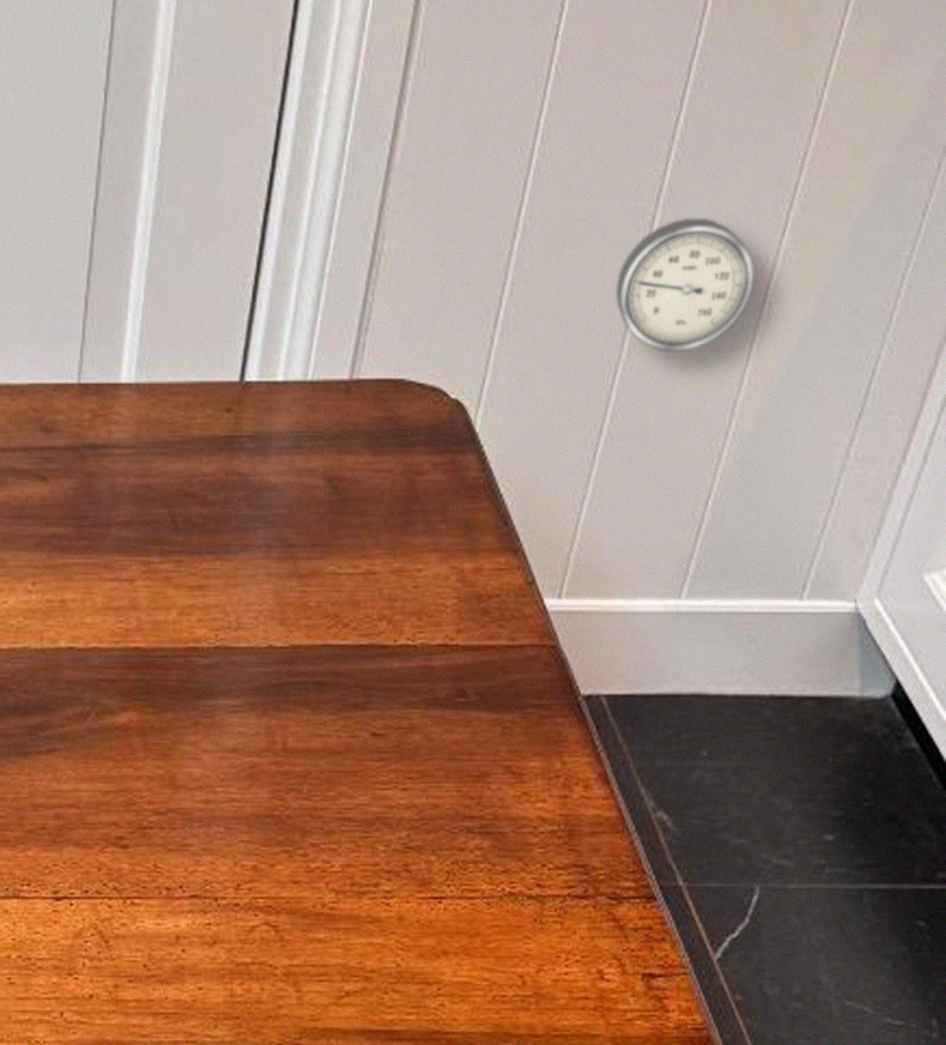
30 kPa
